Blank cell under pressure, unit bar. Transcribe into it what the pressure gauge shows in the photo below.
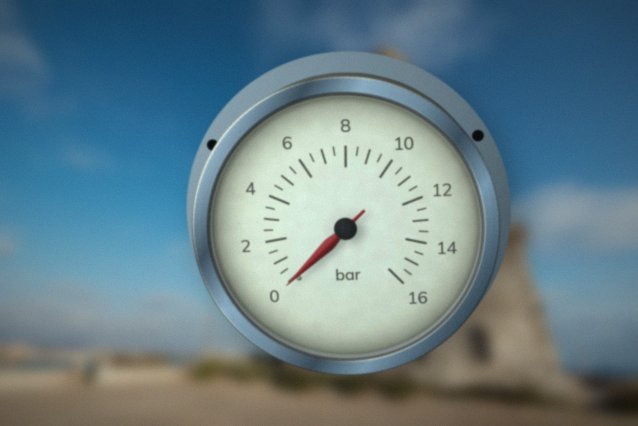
0 bar
